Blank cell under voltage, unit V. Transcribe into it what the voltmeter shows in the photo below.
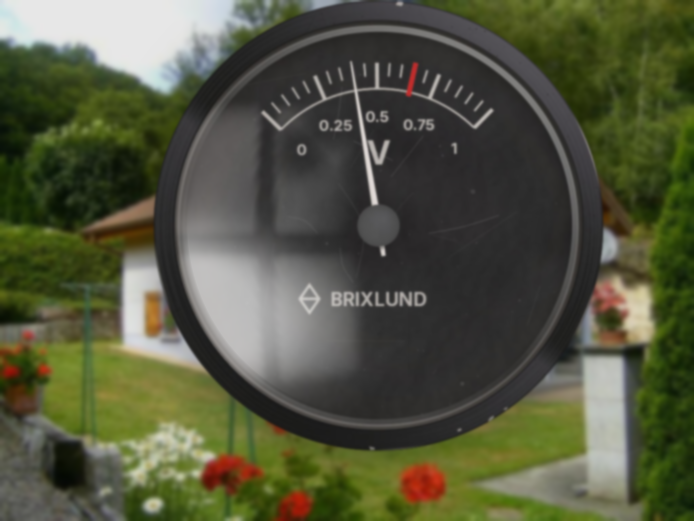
0.4 V
